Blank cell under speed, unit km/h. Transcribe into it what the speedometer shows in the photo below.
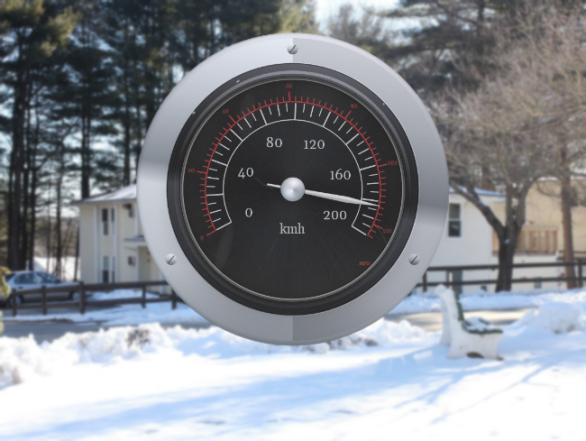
182.5 km/h
